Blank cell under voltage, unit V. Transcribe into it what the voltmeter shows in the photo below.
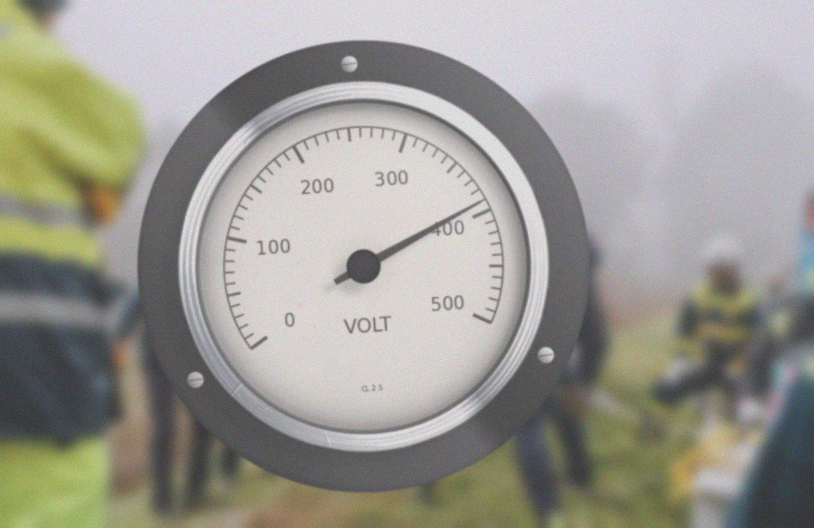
390 V
